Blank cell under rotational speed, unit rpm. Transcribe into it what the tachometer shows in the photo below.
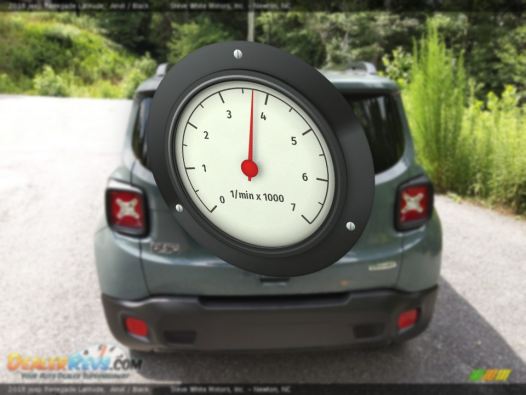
3750 rpm
